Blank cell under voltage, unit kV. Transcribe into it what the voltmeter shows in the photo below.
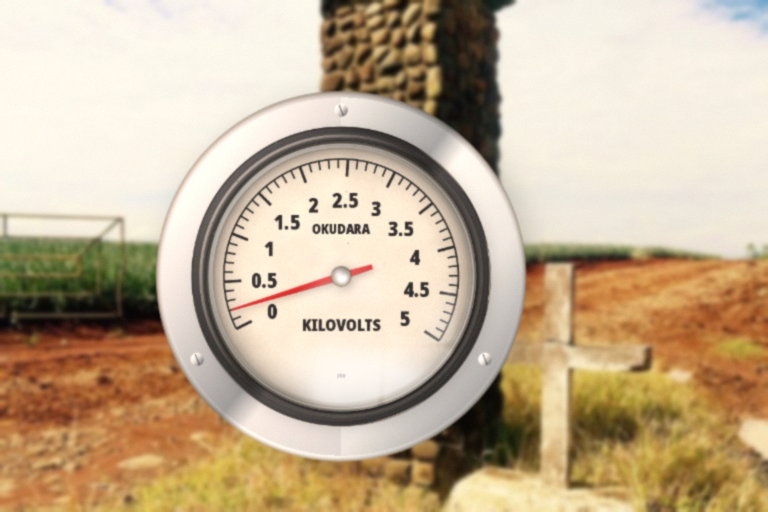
0.2 kV
